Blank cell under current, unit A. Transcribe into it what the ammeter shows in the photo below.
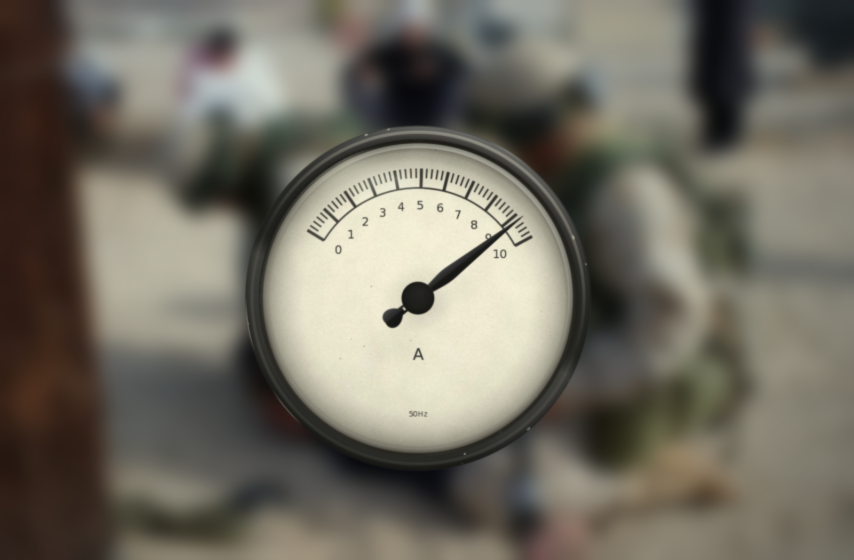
9.2 A
